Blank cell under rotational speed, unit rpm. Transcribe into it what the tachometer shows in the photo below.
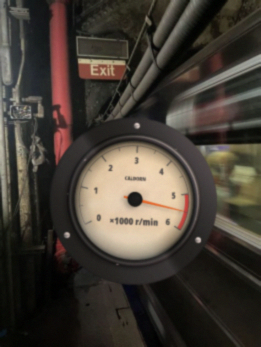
5500 rpm
